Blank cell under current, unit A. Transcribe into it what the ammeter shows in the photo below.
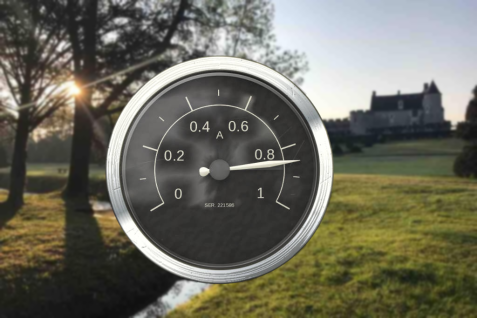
0.85 A
